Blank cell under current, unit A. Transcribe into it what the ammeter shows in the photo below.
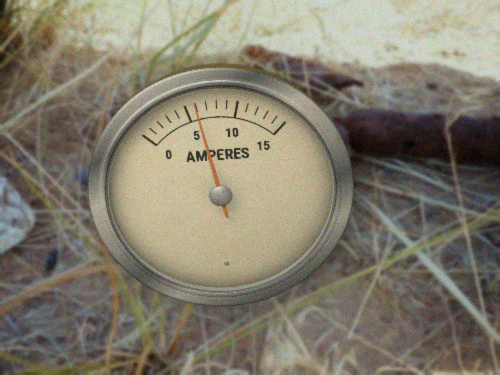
6 A
